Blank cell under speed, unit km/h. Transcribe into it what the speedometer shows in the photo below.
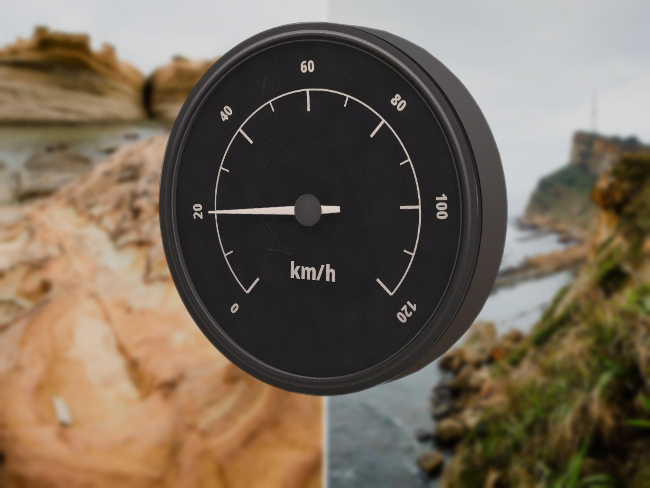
20 km/h
